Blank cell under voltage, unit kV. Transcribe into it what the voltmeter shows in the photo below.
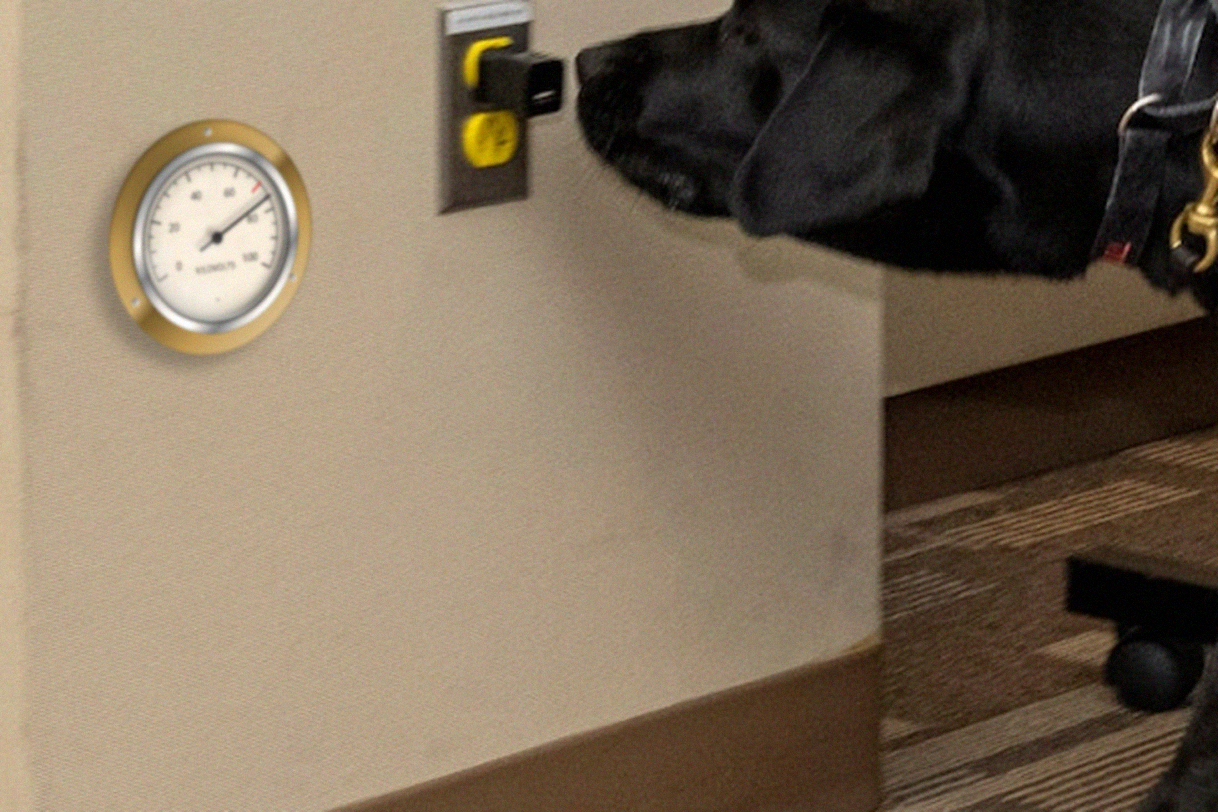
75 kV
